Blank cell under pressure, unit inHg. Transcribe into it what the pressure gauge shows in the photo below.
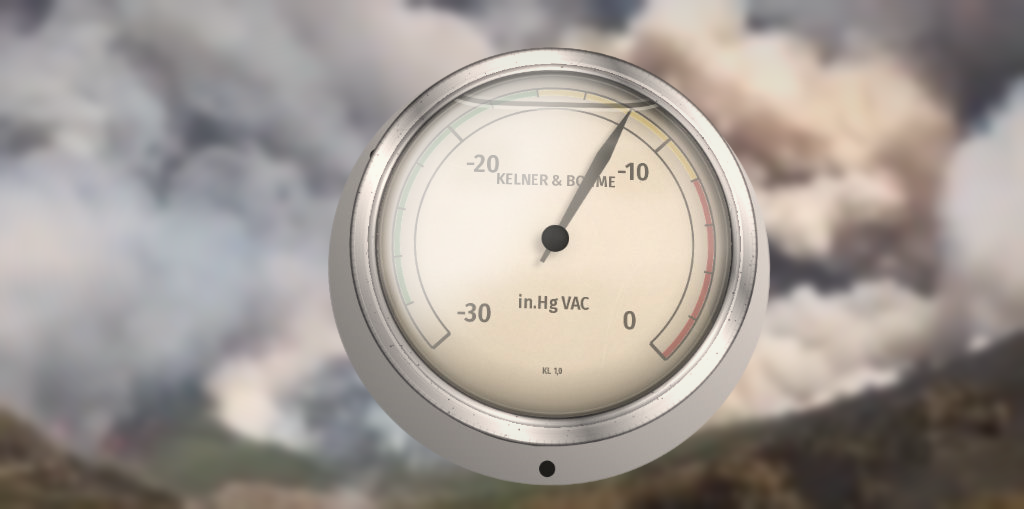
-12 inHg
